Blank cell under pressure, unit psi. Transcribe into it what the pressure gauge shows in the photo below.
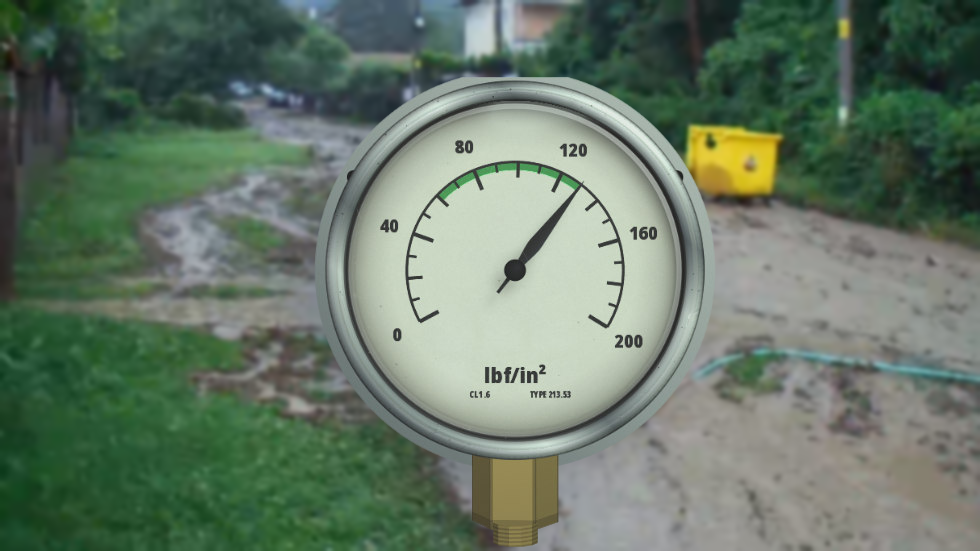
130 psi
